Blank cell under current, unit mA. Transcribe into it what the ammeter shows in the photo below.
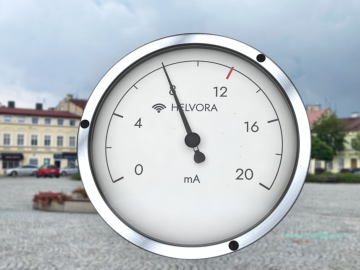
8 mA
